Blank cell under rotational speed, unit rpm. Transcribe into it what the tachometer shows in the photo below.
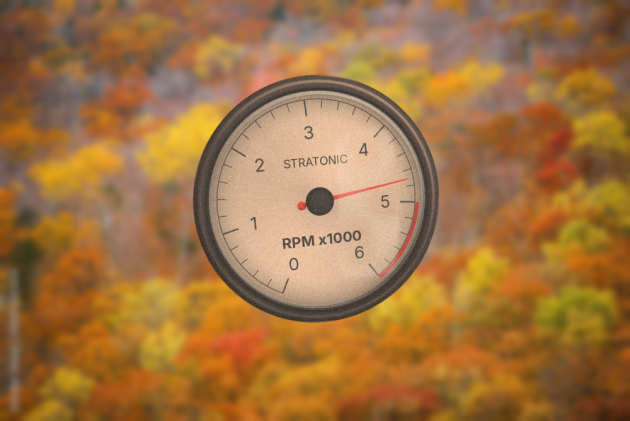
4700 rpm
